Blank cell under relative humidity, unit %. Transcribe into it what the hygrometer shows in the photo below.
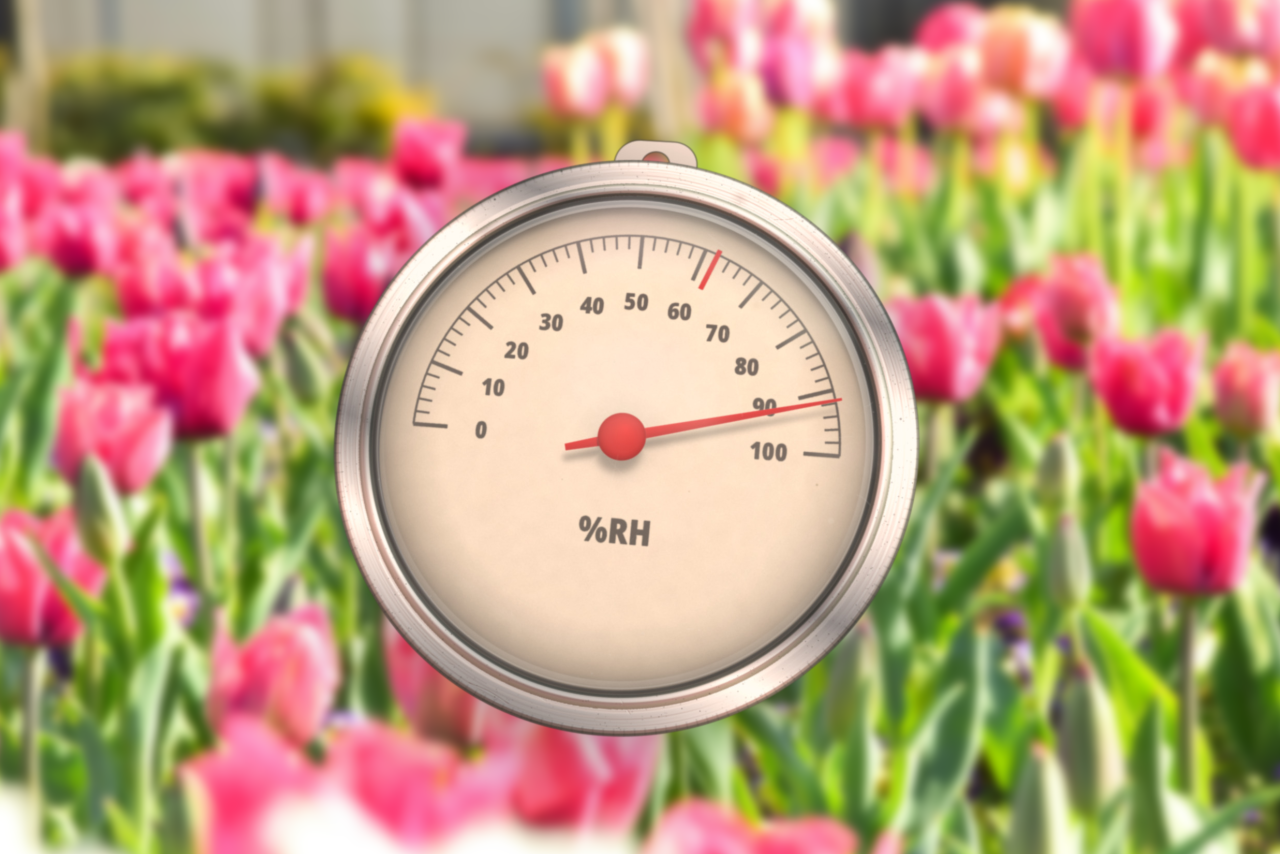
92 %
